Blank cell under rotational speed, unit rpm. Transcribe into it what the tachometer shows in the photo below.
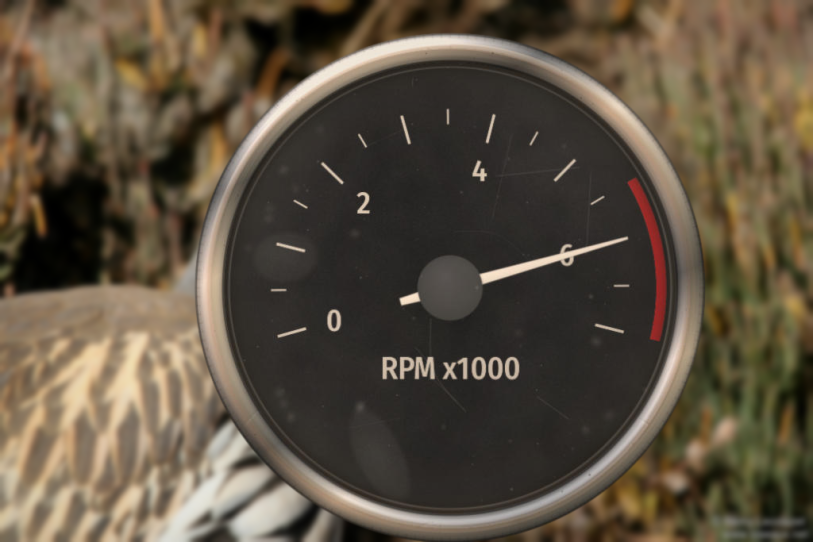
6000 rpm
